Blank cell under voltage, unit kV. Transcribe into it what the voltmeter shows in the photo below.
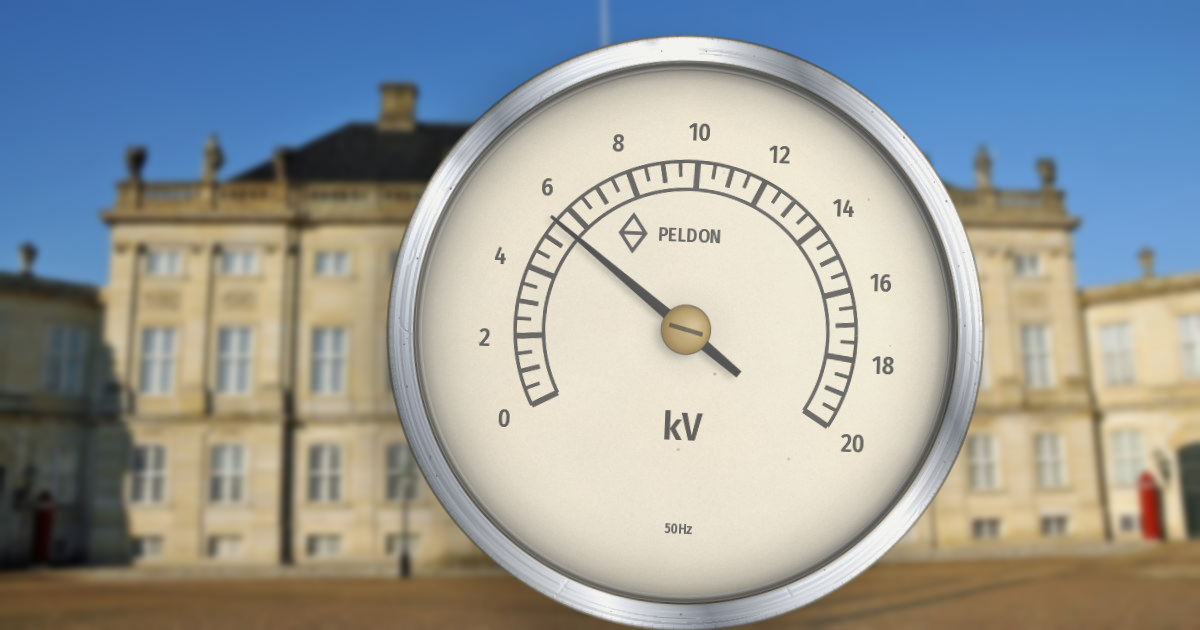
5.5 kV
